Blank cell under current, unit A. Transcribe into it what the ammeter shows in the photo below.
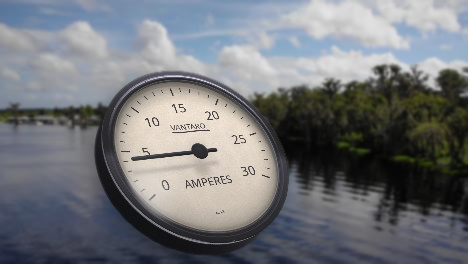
4 A
